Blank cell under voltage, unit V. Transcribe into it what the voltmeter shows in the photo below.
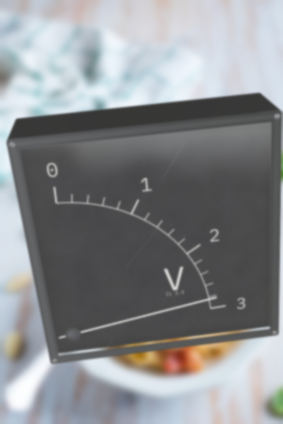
2.8 V
